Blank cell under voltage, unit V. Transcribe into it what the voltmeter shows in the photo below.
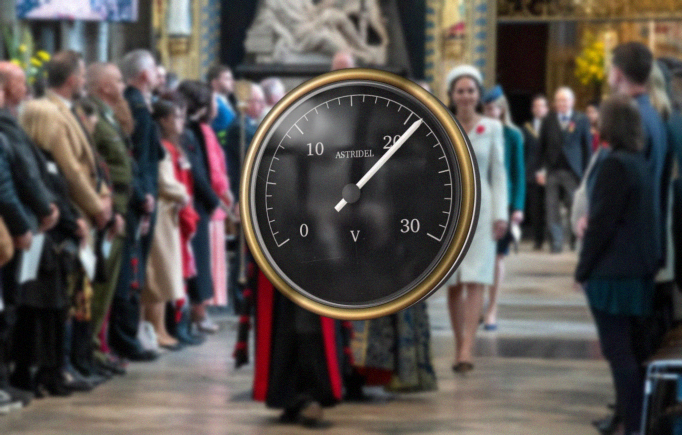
21 V
